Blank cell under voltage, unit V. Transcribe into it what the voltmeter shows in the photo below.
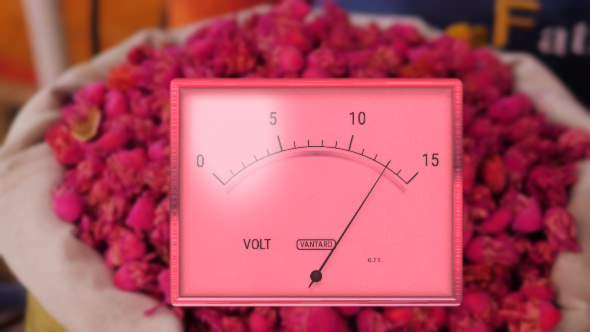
13 V
